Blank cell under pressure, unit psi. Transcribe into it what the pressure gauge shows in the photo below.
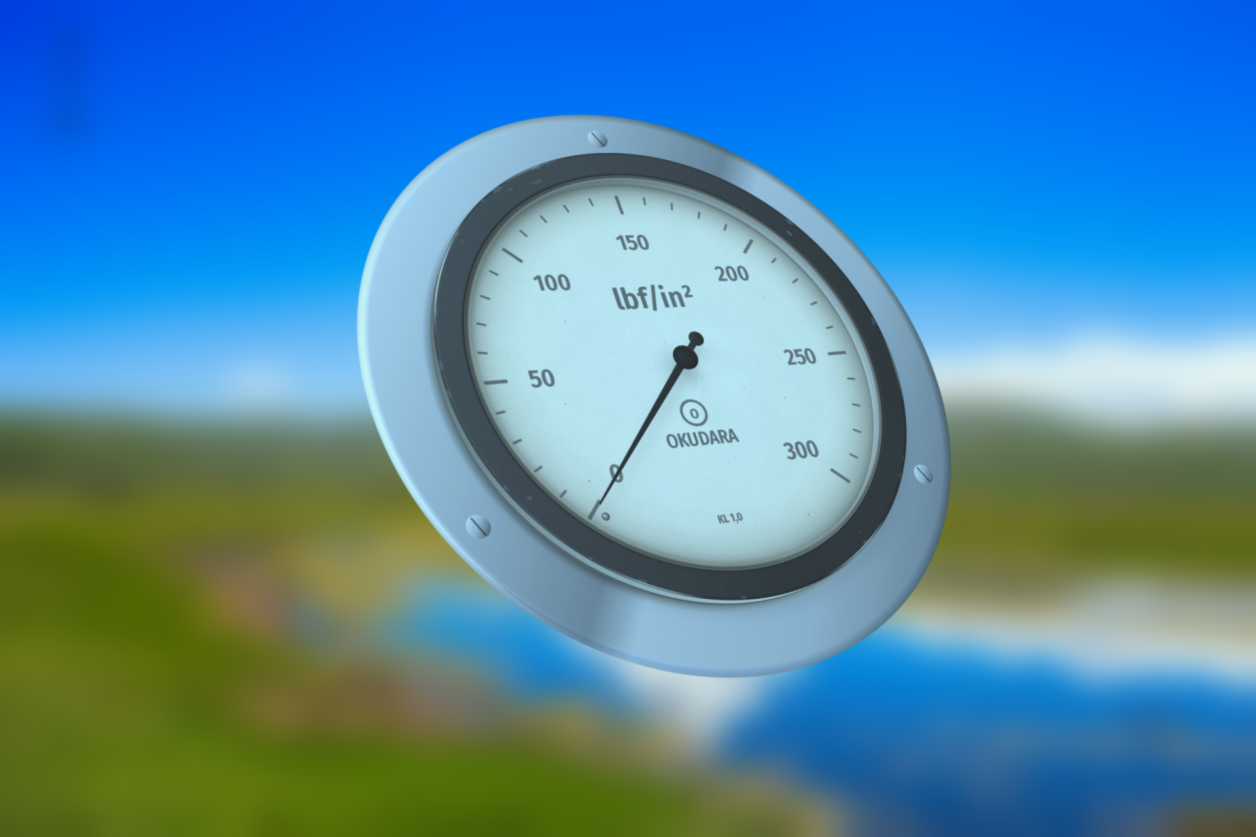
0 psi
